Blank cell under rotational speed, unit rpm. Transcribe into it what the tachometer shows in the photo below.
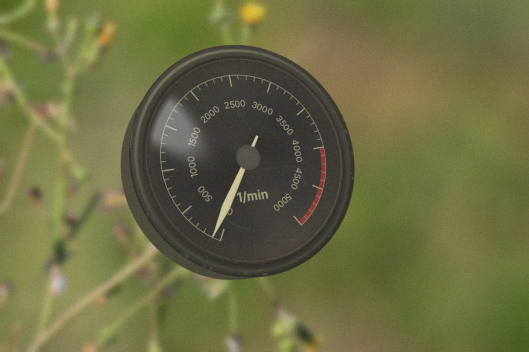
100 rpm
